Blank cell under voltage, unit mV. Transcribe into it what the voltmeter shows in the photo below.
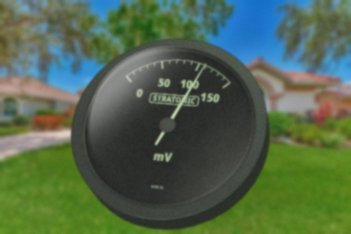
110 mV
